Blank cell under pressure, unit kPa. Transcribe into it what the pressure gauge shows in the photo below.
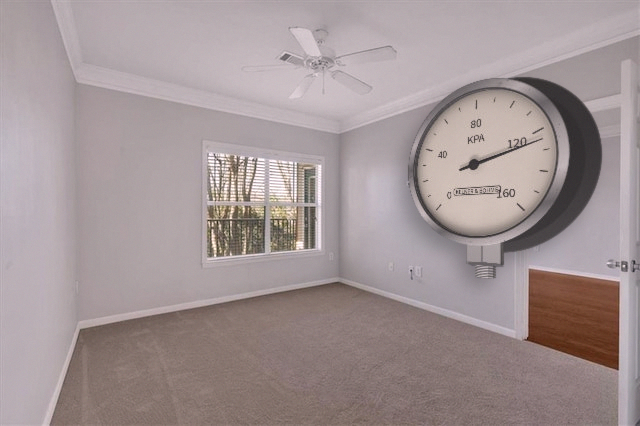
125 kPa
